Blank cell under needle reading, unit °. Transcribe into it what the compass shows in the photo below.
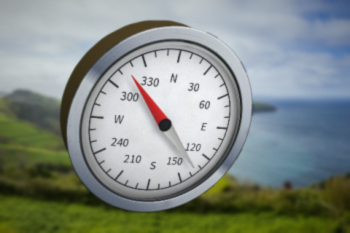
315 °
